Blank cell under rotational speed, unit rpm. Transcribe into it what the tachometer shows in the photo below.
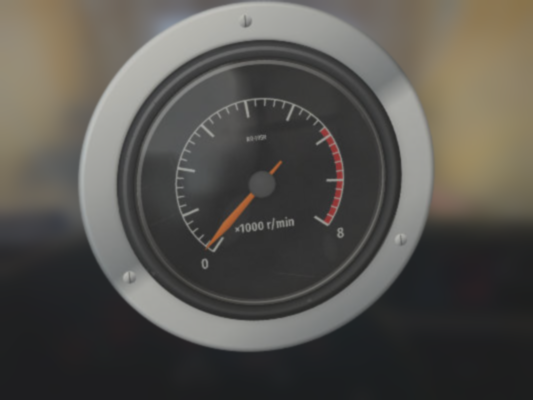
200 rpm
